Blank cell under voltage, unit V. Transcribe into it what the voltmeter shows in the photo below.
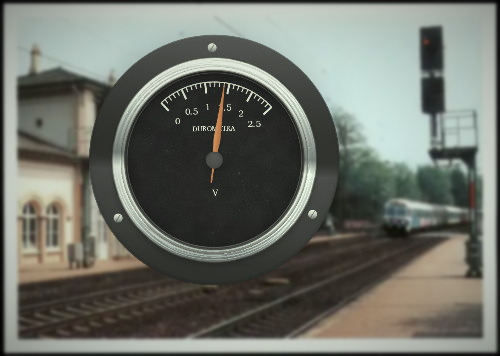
1.4 V
